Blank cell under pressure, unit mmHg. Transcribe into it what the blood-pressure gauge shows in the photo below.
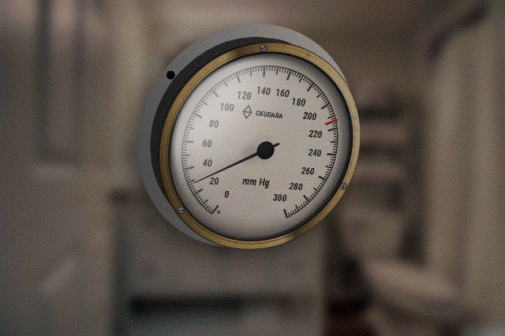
30 mmHg
